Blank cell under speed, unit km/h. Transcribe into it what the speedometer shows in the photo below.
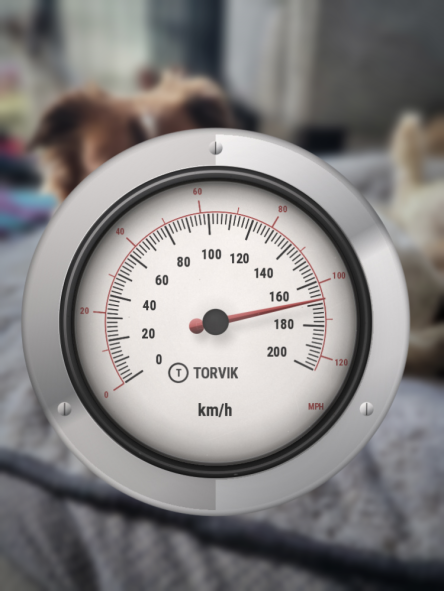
168 km/h
